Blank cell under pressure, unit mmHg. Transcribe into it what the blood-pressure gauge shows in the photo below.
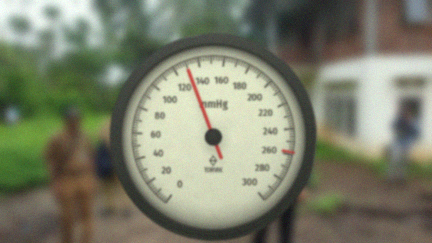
130 mmHg
